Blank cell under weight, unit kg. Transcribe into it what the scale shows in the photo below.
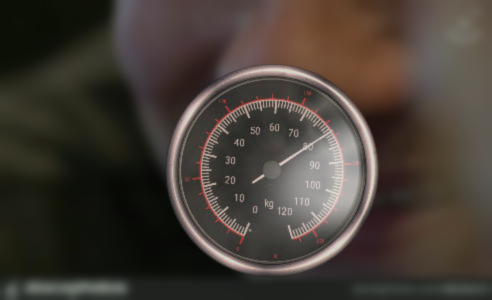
80 kg
